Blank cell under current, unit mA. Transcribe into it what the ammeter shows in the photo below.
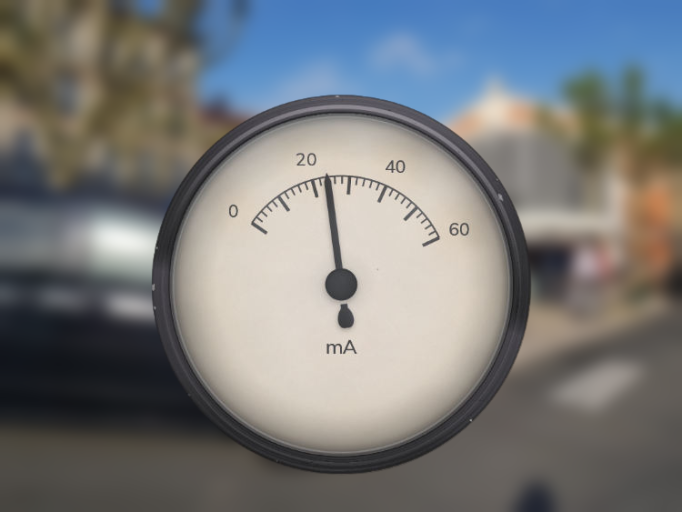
24 mA
